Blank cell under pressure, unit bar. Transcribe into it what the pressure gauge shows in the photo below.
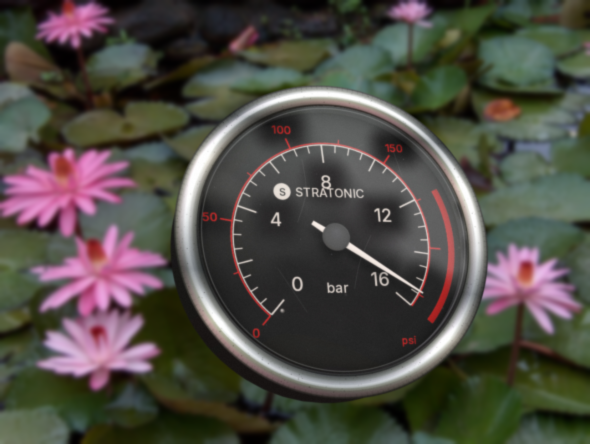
15.5 bar
